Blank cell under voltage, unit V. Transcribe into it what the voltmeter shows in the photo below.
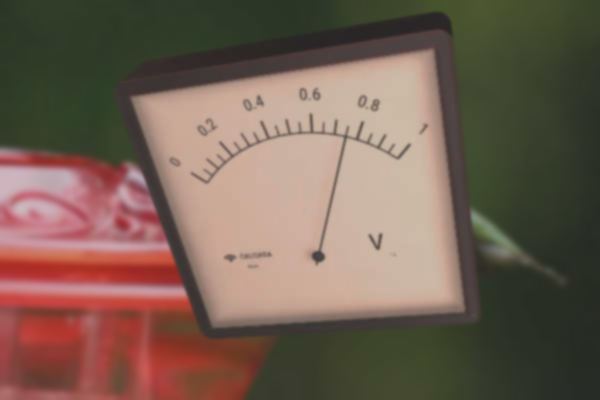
0.75 V
